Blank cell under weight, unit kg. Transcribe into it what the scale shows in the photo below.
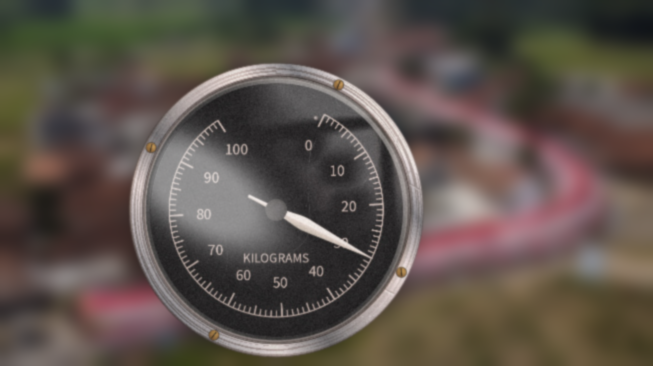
30 kg
